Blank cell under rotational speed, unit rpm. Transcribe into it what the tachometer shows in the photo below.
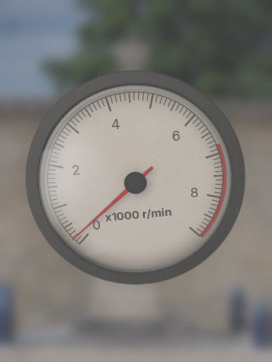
200 rpm
